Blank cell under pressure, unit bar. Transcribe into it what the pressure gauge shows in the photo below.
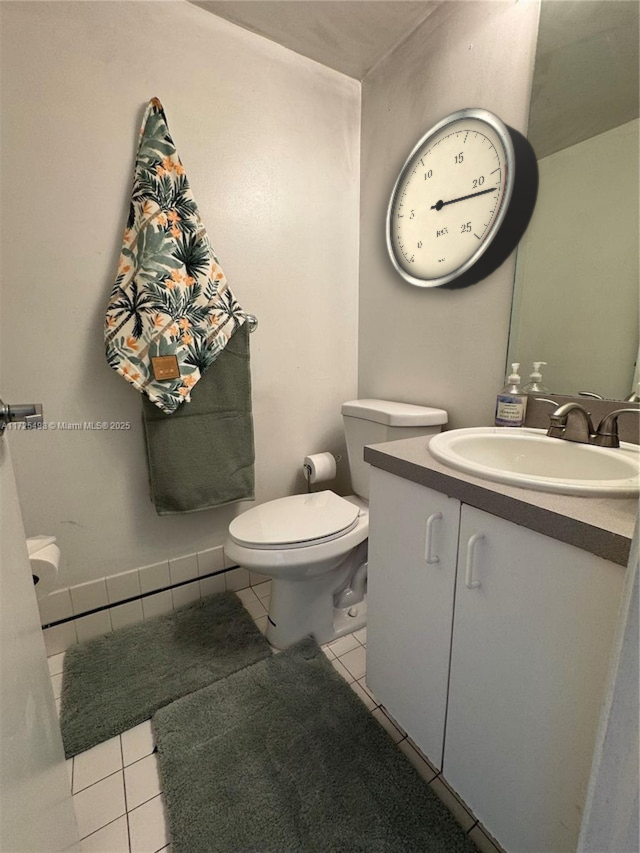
21.5 bar
